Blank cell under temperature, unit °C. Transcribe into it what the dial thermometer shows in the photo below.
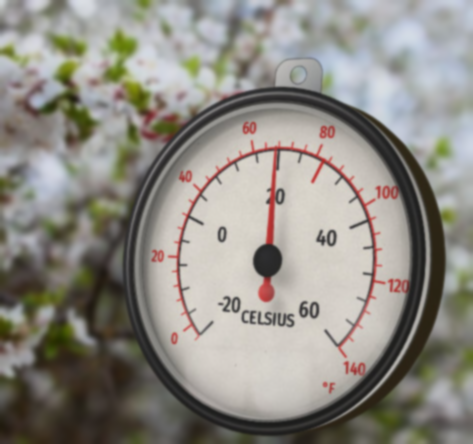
20 °C
